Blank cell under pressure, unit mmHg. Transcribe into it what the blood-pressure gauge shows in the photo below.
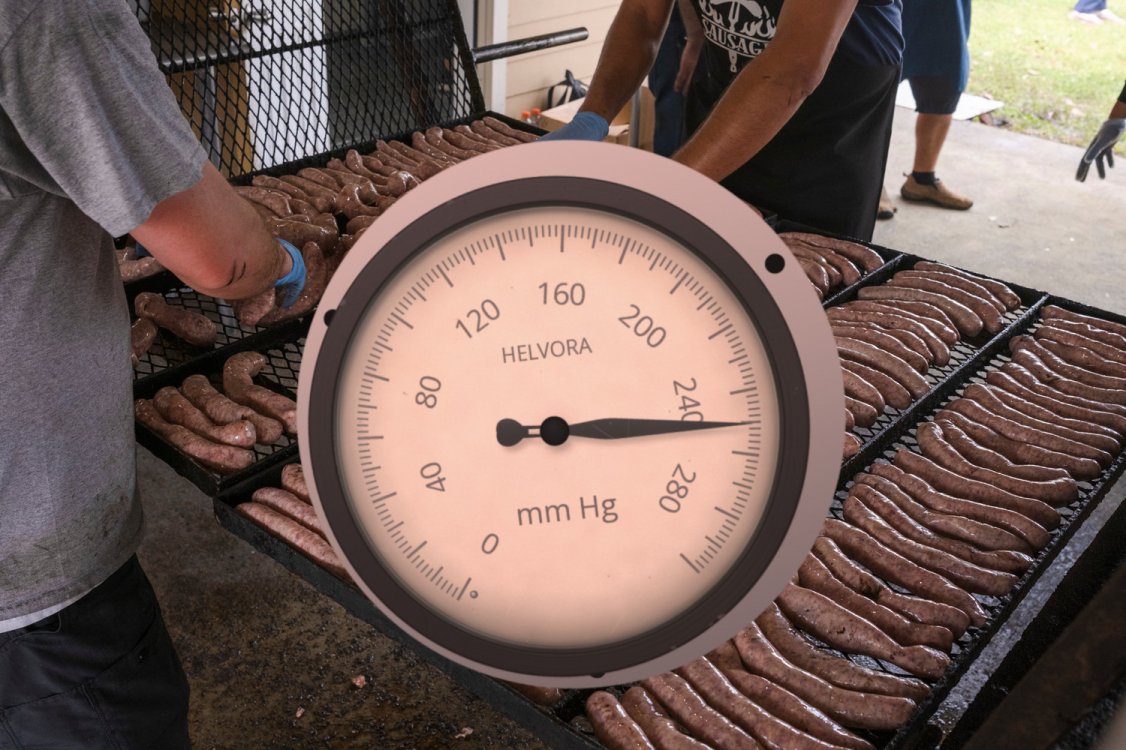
250 mmHg
